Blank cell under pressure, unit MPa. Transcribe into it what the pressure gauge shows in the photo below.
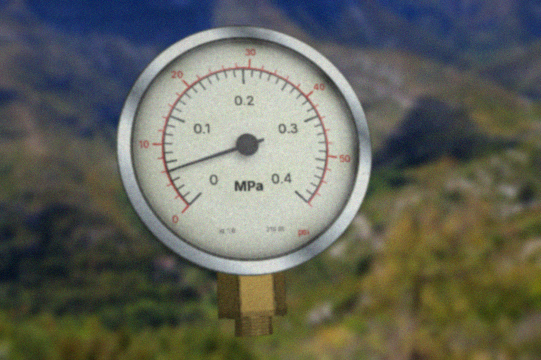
0.04 MPa
